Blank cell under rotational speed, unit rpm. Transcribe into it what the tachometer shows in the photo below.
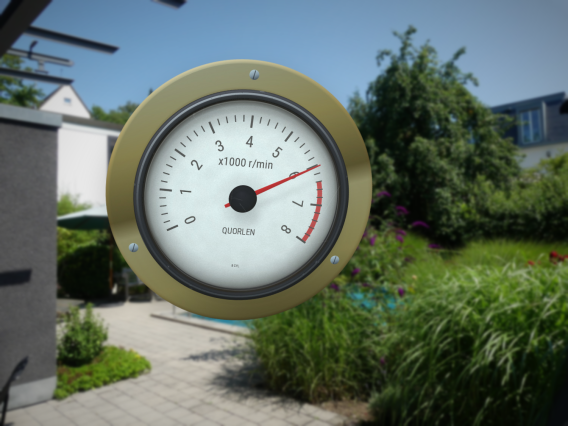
6000 rpm
